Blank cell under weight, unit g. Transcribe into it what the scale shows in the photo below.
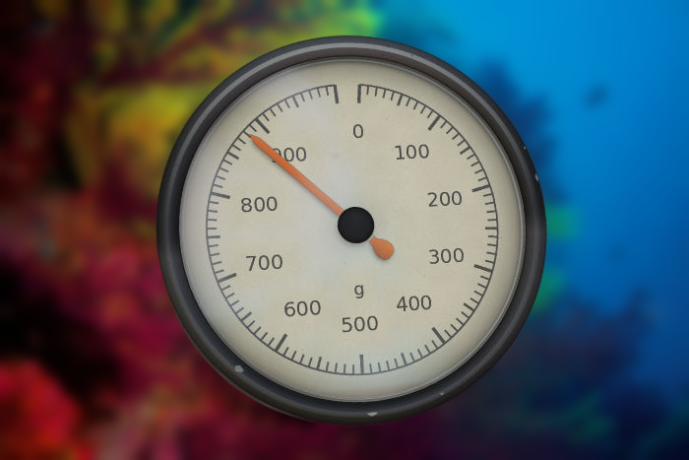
880 g
